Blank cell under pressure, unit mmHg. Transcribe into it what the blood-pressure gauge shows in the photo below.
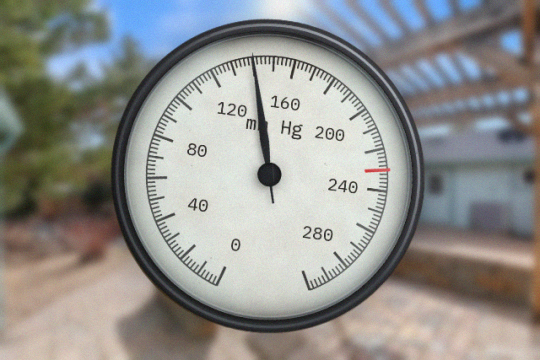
140 mmHg
